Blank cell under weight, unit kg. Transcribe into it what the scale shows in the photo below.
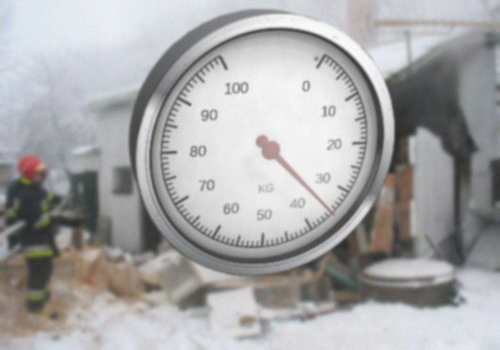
35 kg
